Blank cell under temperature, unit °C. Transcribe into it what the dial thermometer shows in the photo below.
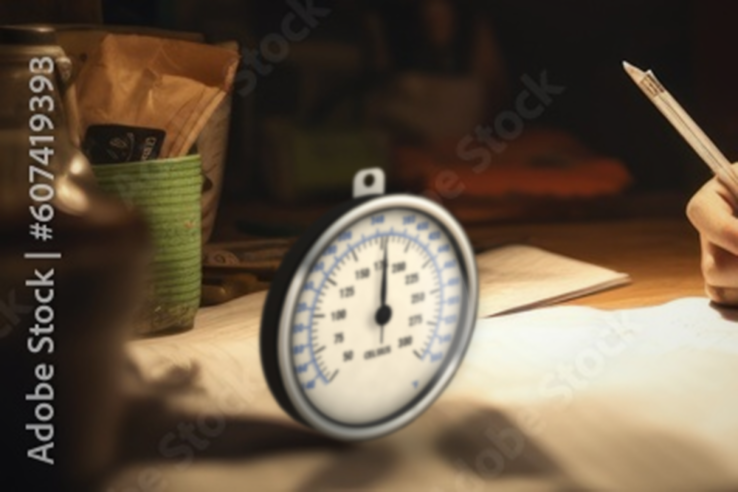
175 °C
